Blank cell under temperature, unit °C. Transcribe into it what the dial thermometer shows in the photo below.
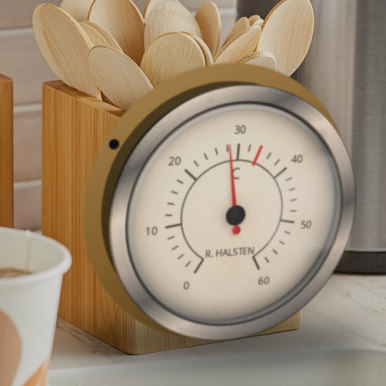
28 °C
